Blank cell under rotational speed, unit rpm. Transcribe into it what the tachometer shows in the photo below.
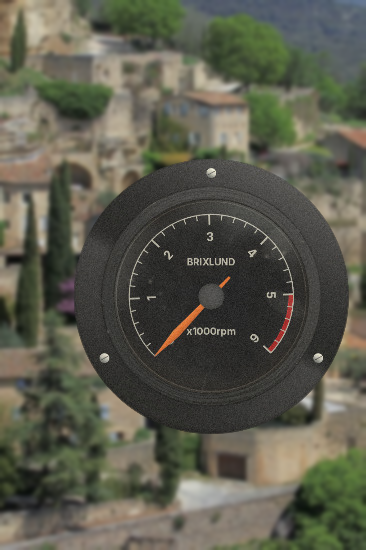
0 rpm
